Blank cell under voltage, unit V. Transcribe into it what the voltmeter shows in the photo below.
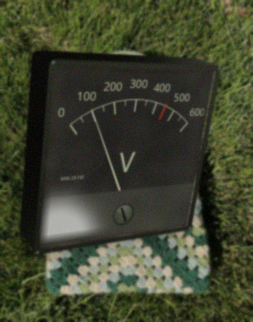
100 V
